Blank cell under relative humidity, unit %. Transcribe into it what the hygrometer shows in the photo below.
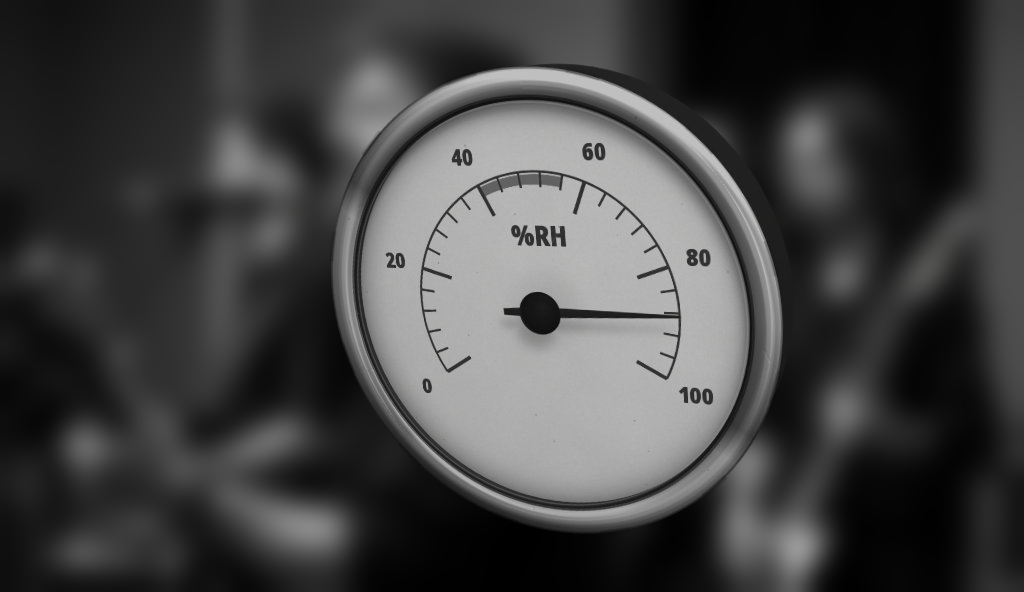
88 %
